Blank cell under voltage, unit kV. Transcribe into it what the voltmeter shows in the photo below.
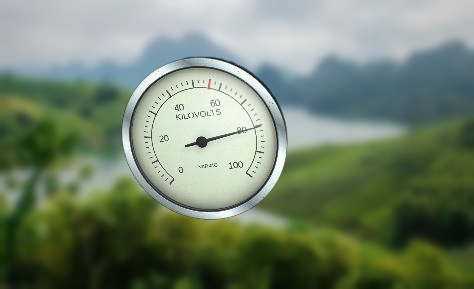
80 kV
